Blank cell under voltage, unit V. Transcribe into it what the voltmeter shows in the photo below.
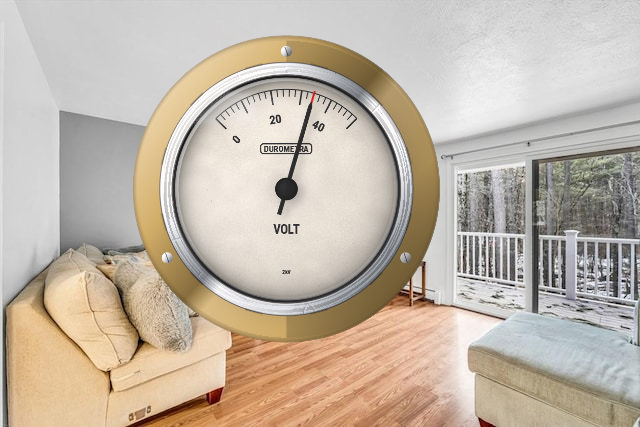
34 V
